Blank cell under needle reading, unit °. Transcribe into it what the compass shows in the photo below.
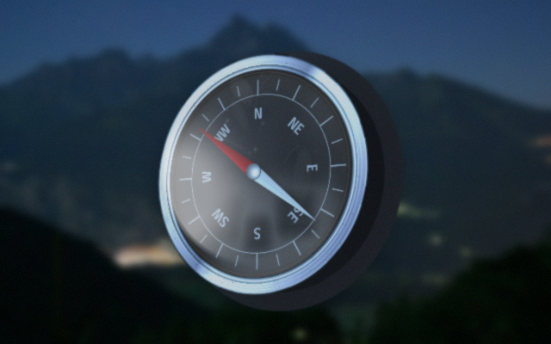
307.5 °
